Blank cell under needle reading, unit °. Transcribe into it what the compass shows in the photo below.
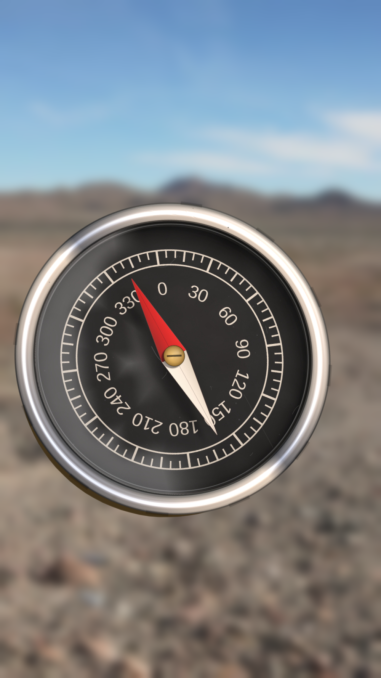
340 °
